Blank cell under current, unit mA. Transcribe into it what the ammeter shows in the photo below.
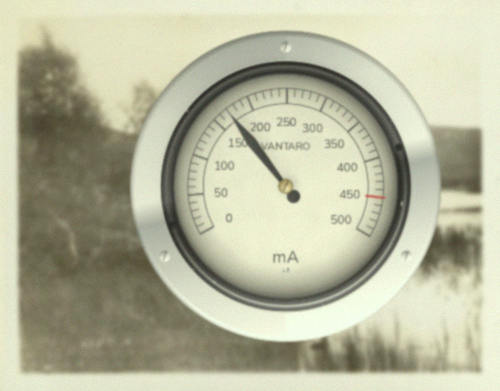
170 mA
